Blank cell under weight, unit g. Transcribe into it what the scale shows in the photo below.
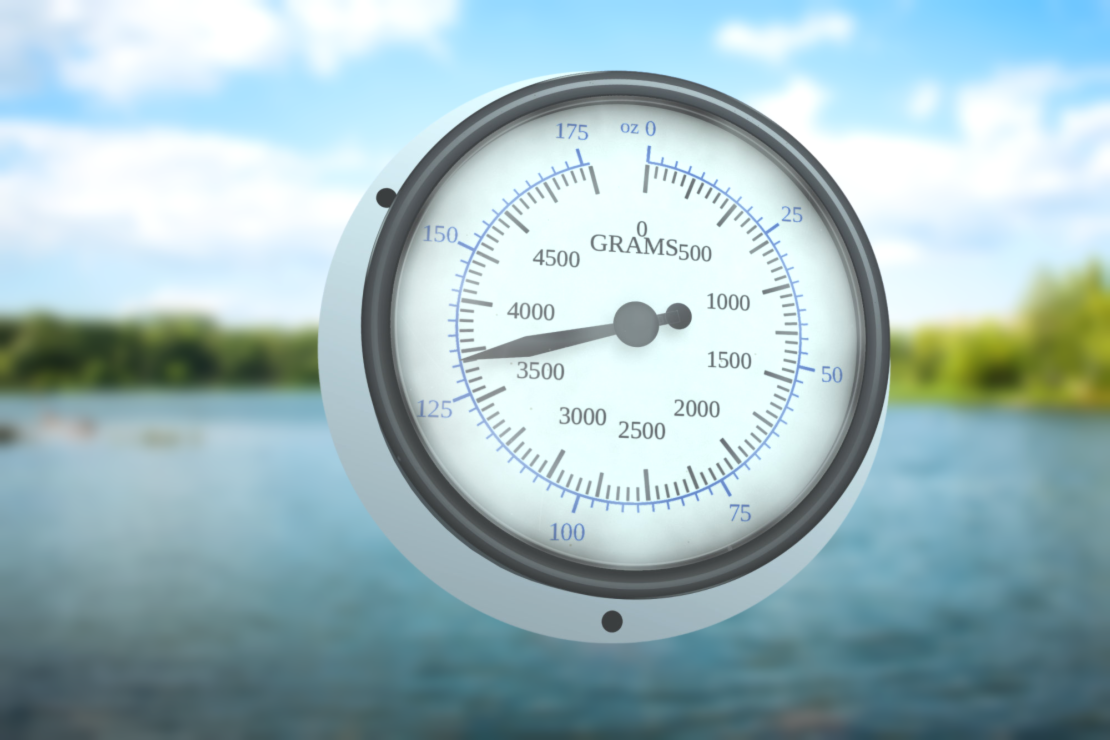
3700 g
